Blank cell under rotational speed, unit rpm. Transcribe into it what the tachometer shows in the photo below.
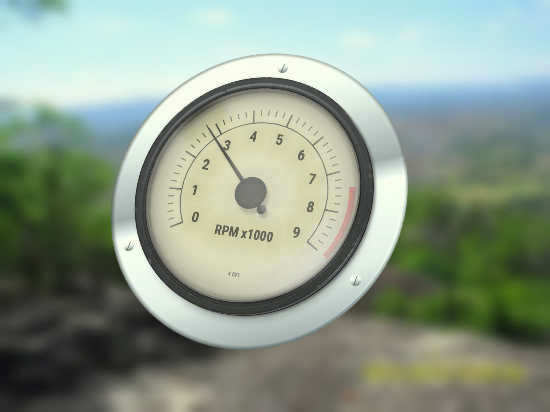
2800 rpm
